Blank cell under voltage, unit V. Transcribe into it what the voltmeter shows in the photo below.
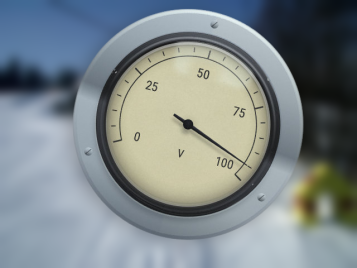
95 V
